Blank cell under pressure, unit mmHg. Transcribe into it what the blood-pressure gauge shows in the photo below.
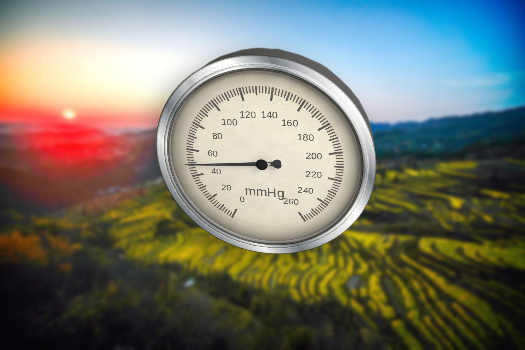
50 mmHg
